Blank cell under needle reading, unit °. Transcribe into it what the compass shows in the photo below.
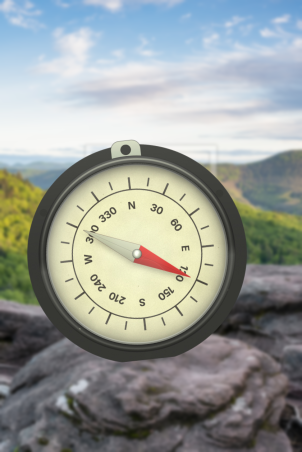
120 °
